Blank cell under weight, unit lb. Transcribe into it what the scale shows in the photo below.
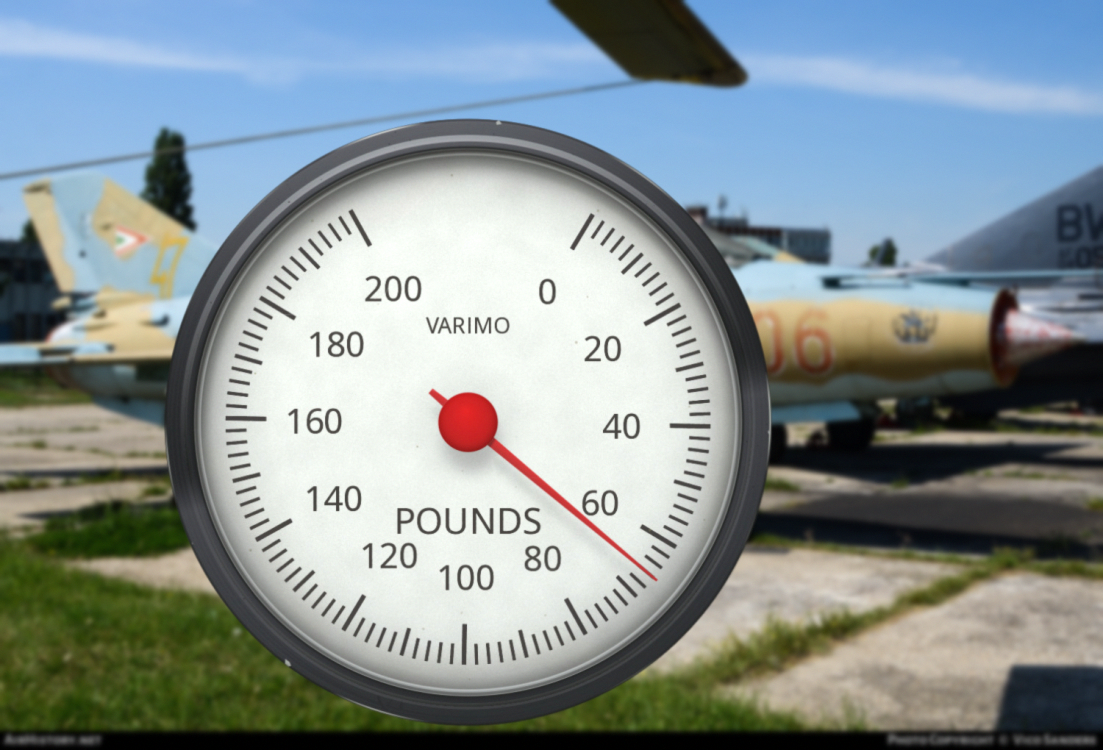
66 lb
